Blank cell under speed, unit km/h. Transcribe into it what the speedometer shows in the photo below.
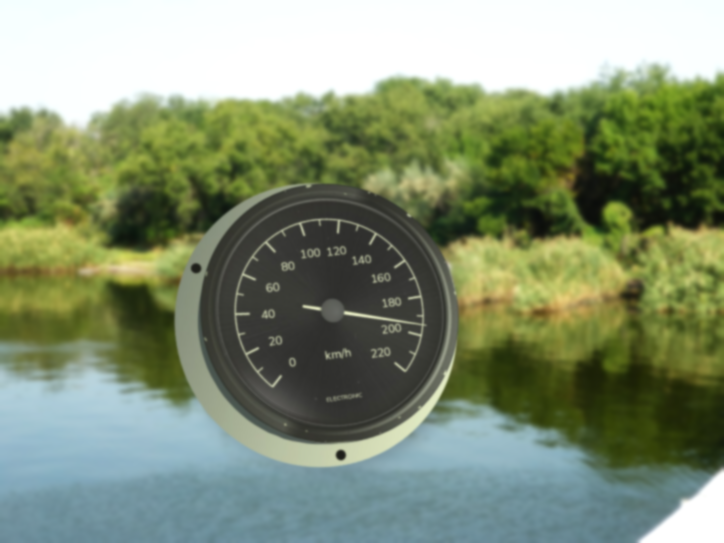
195 km/h
